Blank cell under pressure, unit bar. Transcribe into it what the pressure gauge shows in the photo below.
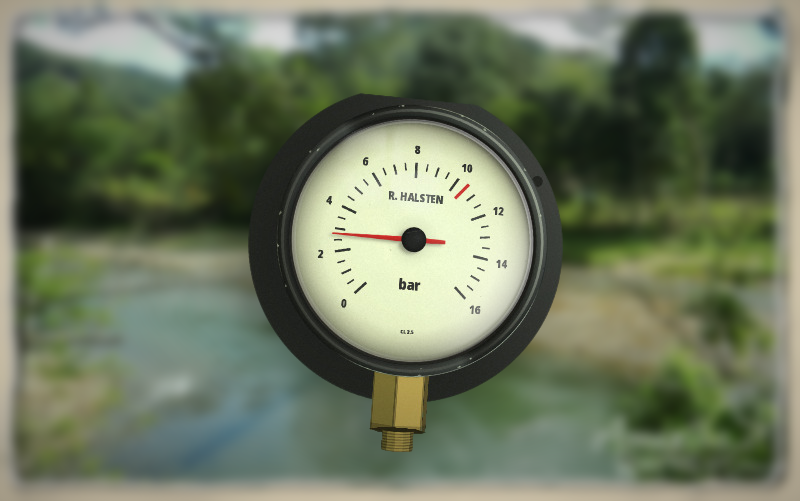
2.75 bar
